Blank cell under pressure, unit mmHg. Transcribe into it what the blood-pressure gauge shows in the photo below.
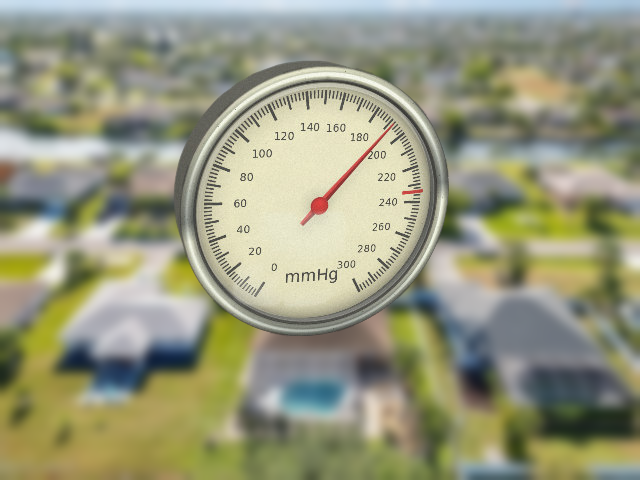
190 mmHg
